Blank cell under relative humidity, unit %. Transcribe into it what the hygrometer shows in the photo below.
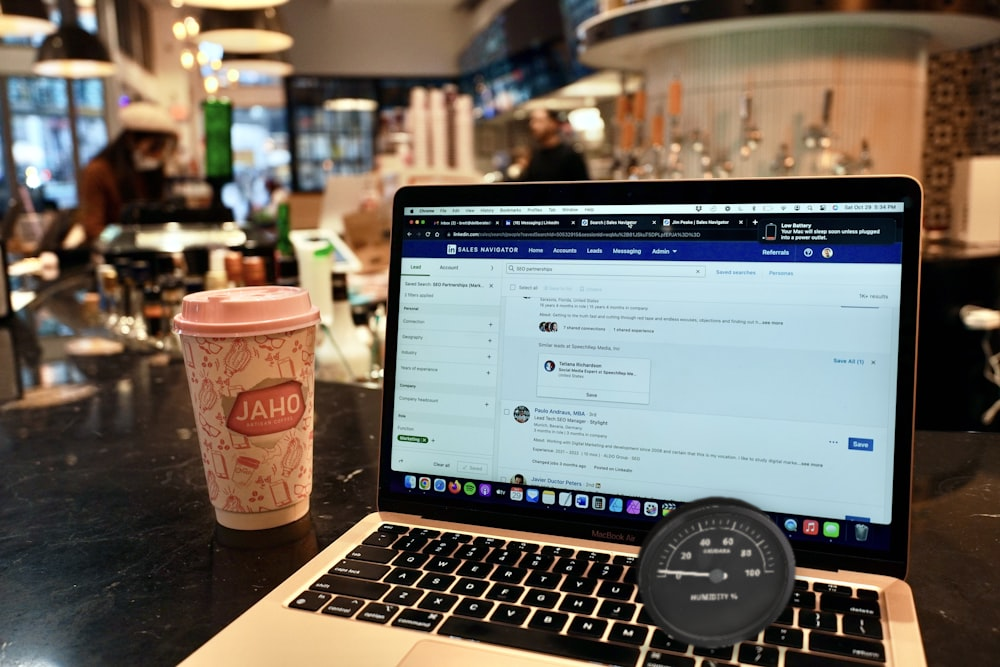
4 %
